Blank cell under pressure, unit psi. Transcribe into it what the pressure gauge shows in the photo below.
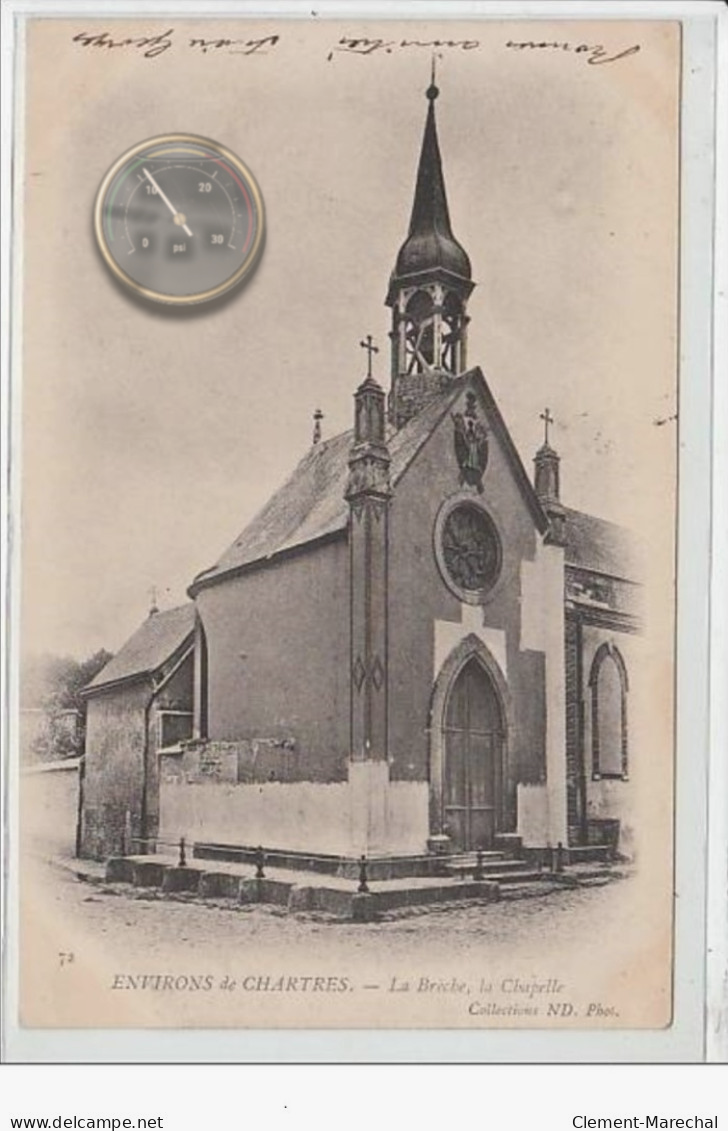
11 psi
